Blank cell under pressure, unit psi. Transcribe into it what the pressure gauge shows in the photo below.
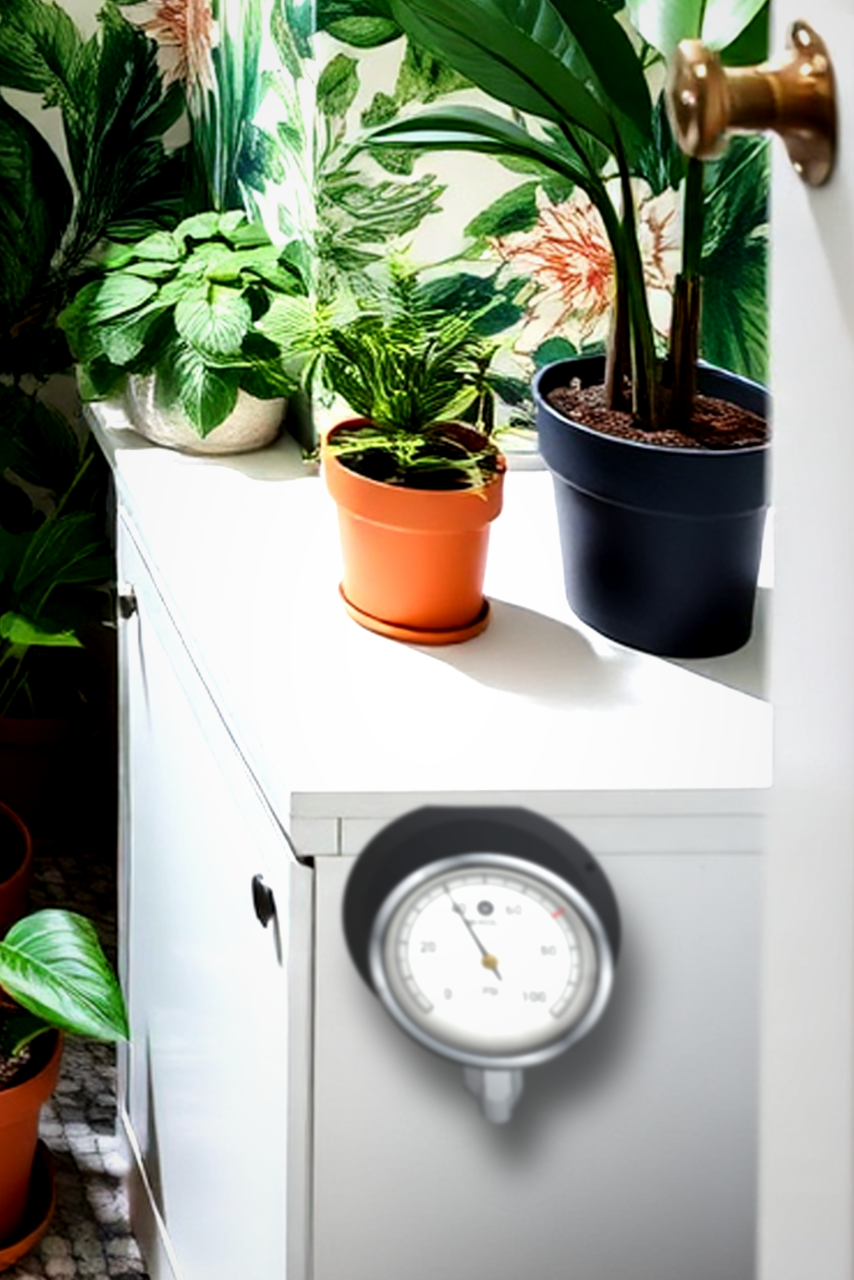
40 psi
